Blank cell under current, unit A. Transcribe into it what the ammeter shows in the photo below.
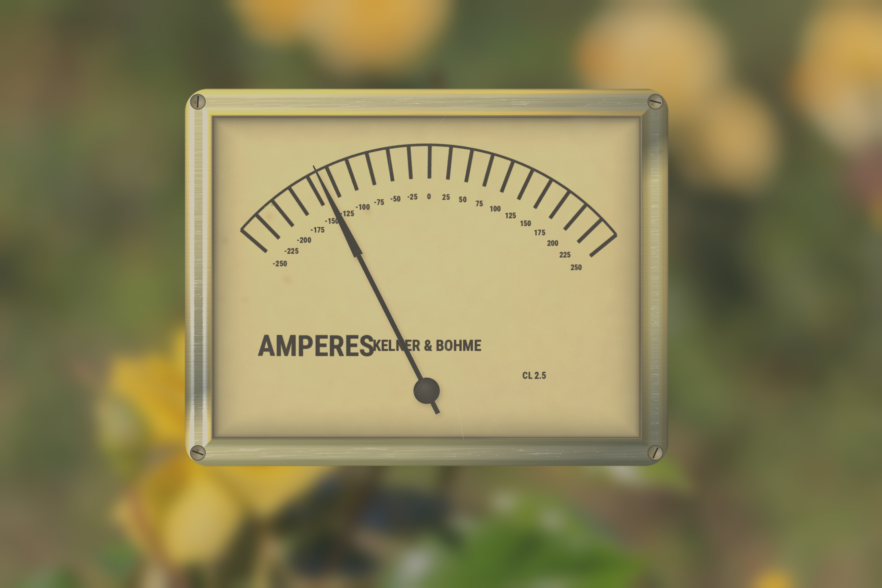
-137.5 A
